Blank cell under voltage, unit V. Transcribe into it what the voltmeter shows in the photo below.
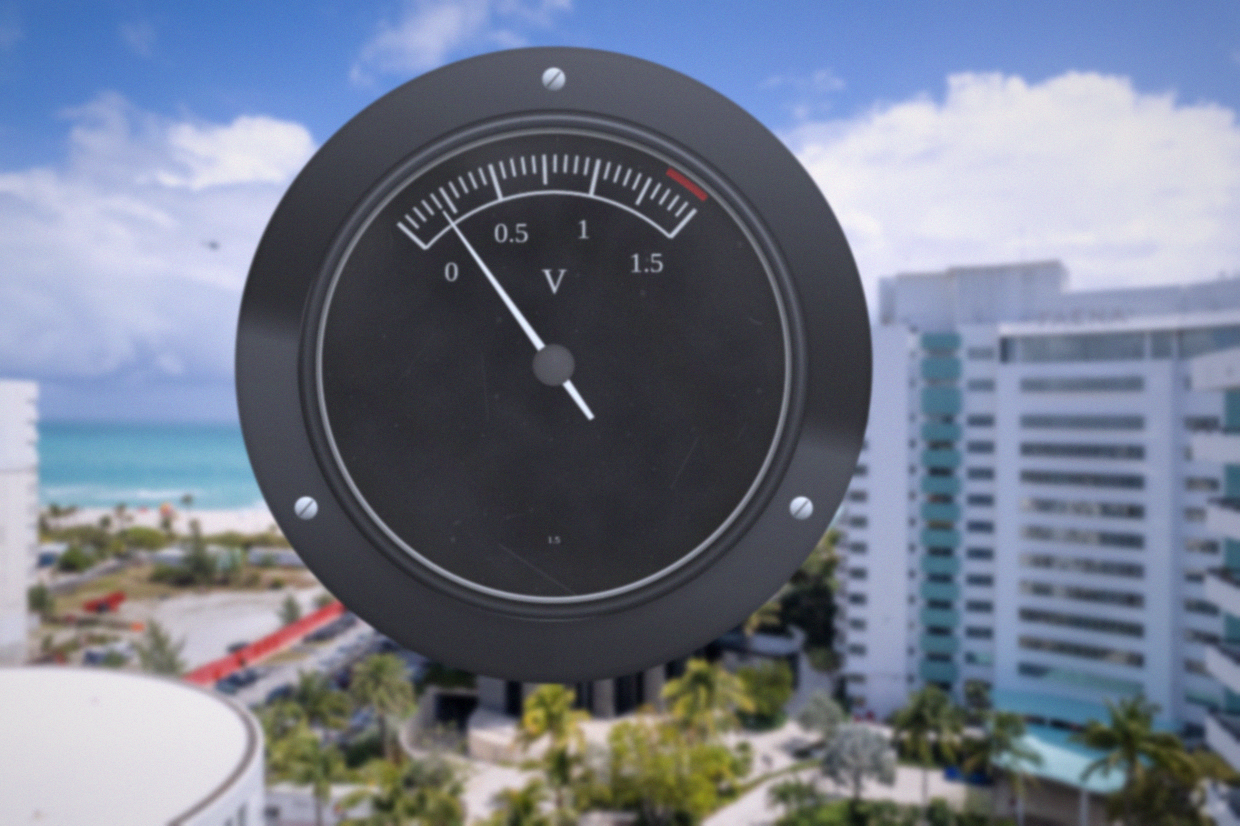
0.2 V
